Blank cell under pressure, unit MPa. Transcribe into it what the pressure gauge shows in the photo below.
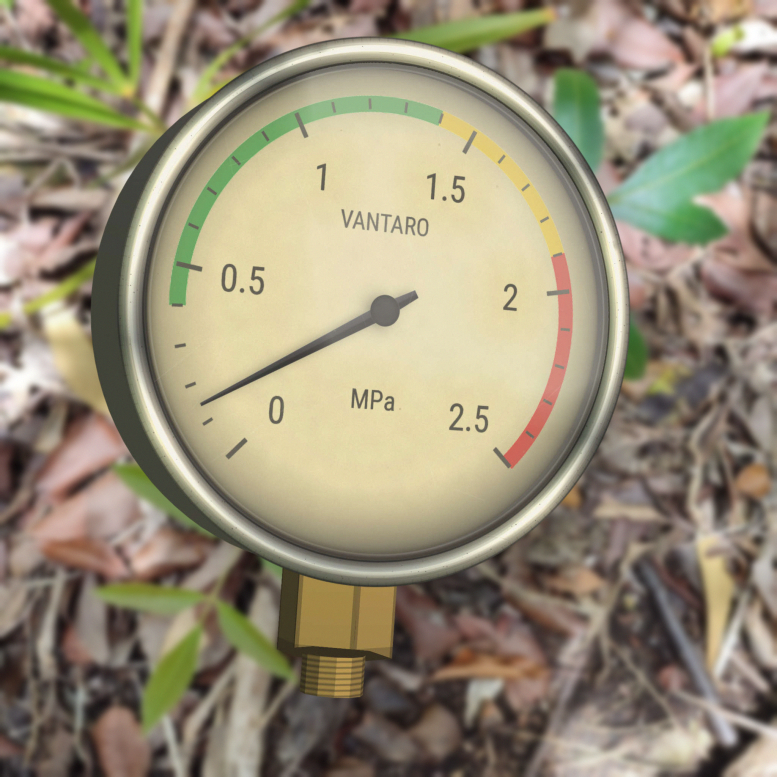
0.15 MPa
